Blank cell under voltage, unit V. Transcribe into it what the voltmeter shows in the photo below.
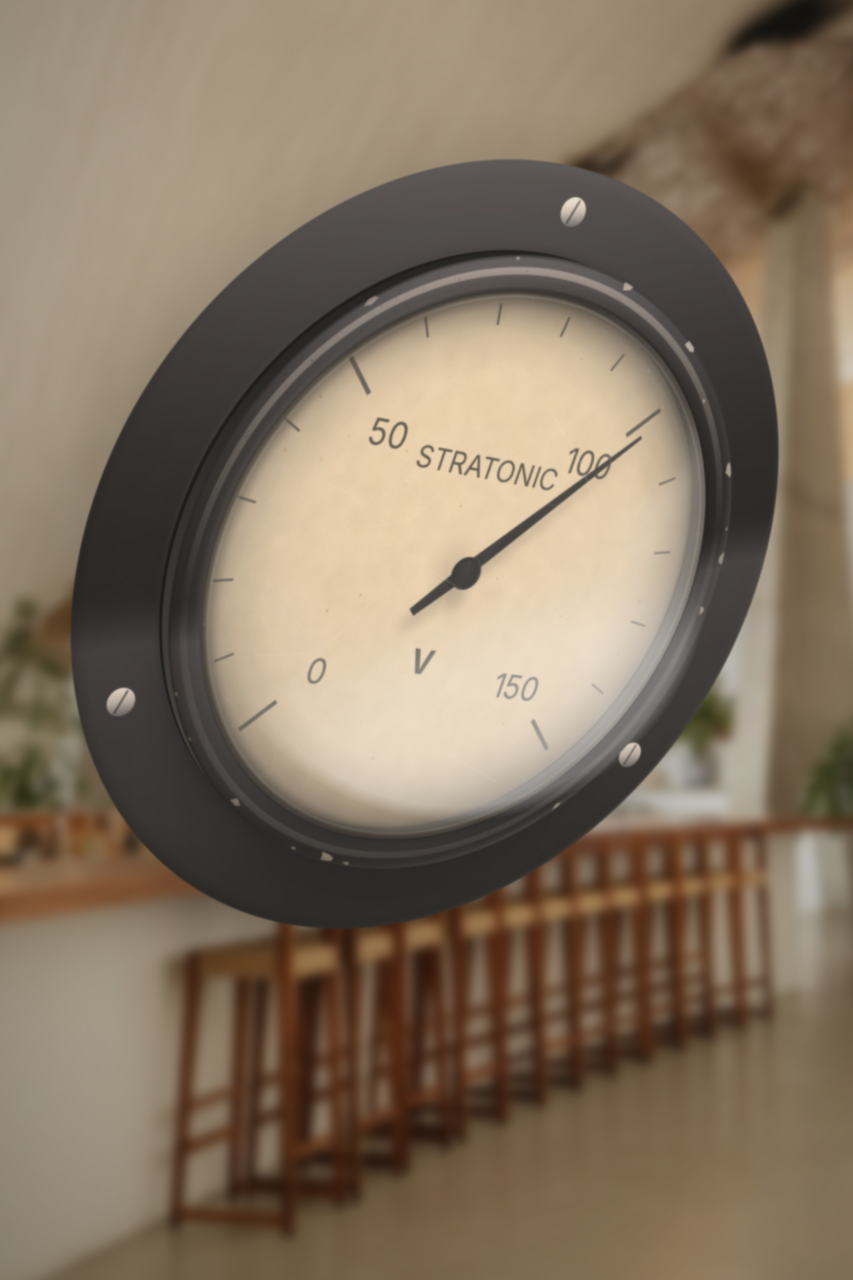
100 V
